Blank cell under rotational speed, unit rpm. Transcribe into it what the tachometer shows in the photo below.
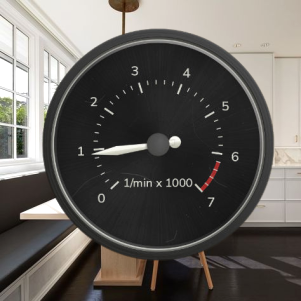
900 rpm
